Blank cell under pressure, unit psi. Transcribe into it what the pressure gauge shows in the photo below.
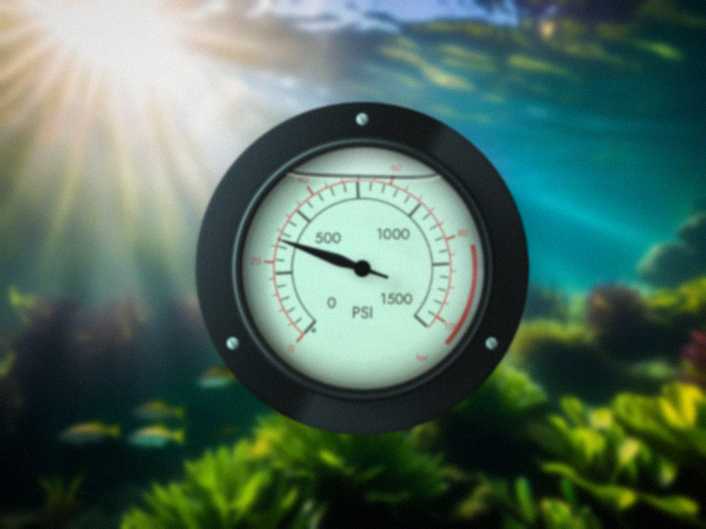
375 psi
